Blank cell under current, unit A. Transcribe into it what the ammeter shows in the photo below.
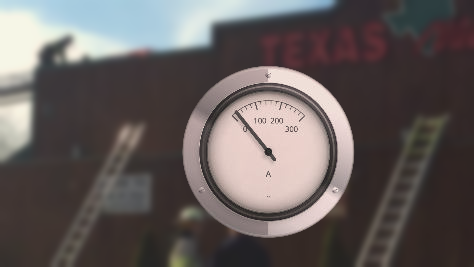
20 A
